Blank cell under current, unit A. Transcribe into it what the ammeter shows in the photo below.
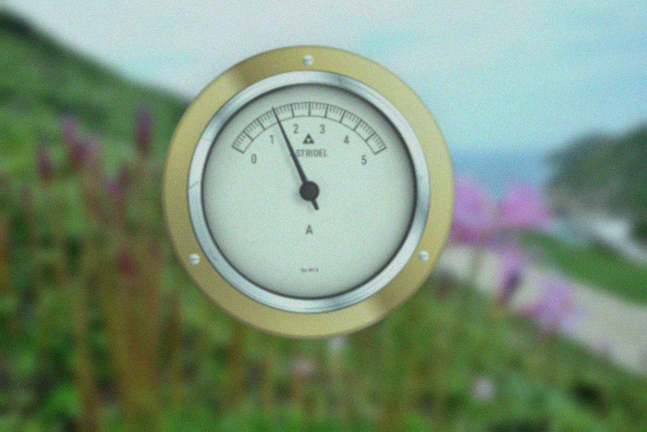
1.5 A
